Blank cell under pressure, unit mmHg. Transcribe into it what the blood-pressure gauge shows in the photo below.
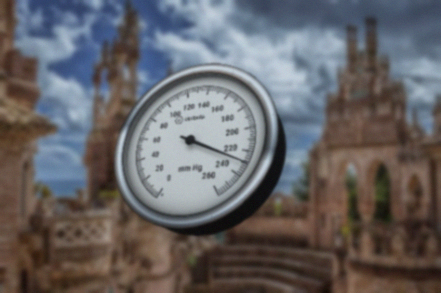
230 mmHg
